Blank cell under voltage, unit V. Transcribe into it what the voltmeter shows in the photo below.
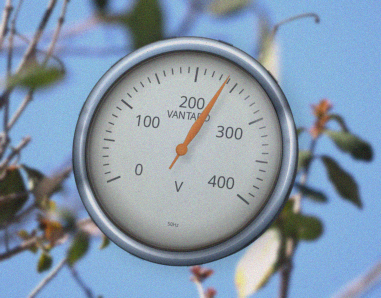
240 V
